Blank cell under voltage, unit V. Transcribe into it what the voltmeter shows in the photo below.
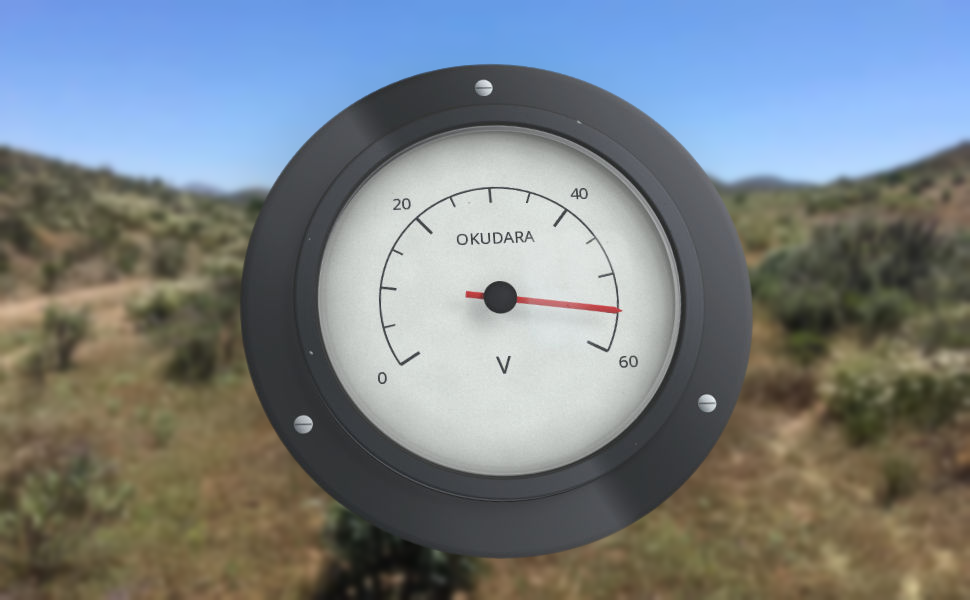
55 V
